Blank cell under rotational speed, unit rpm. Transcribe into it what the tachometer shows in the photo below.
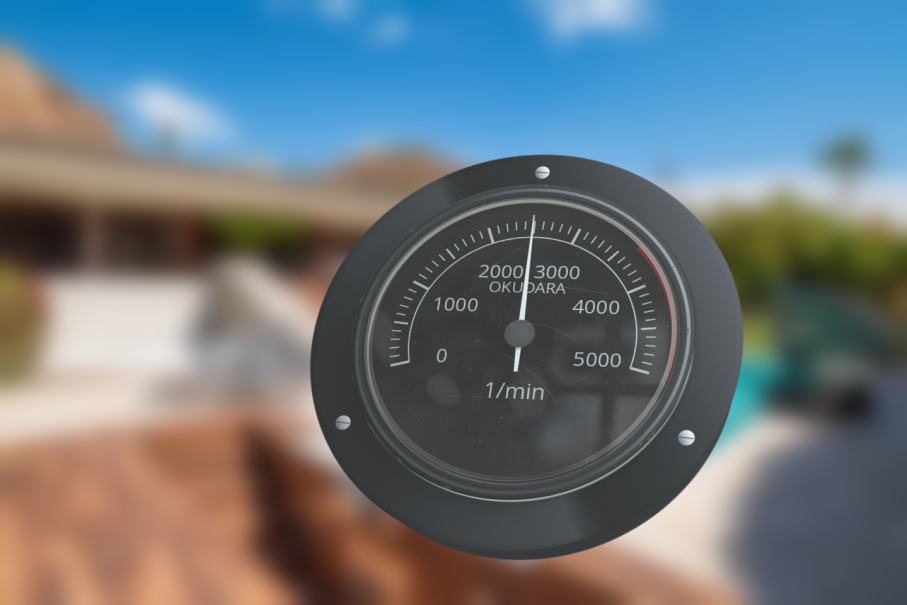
2500 rpm
